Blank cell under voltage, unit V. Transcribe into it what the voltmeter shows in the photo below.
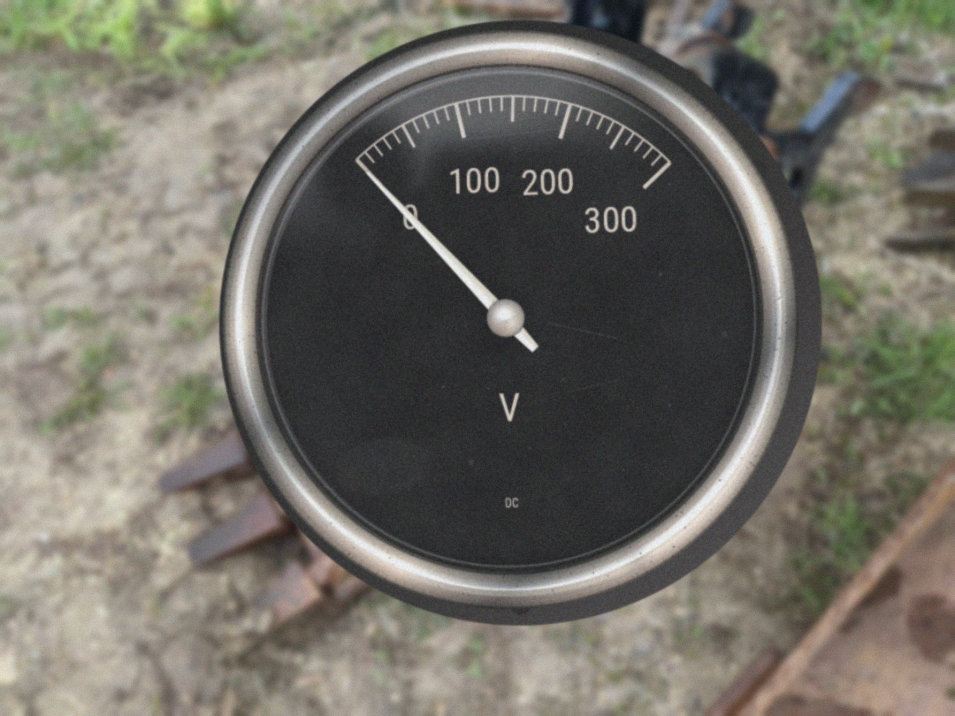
0 V
